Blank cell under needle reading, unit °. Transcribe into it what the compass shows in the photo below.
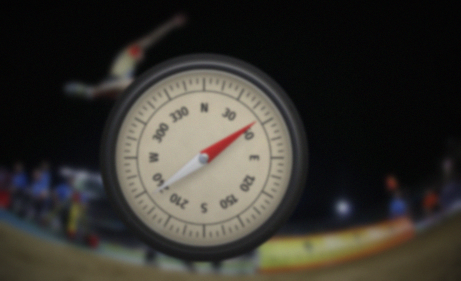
55 °
